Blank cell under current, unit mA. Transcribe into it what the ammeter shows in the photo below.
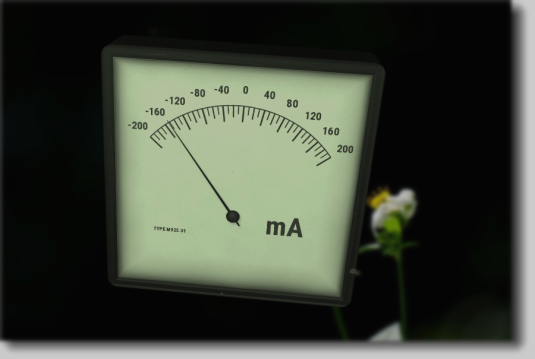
-150 mA
